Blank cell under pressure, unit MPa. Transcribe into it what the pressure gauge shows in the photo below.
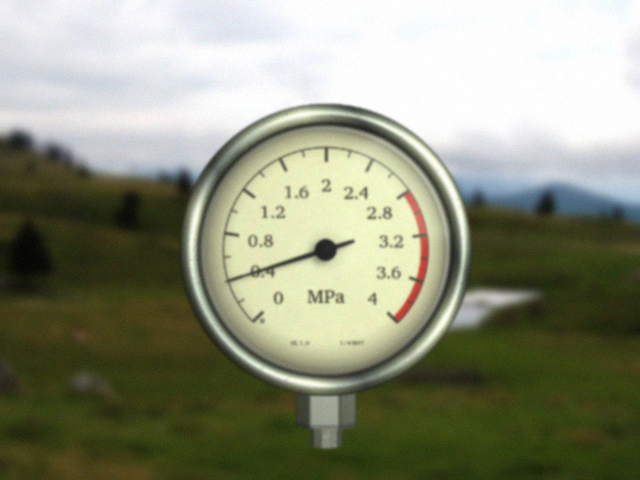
0.4 MPa
